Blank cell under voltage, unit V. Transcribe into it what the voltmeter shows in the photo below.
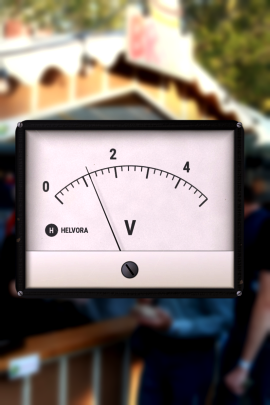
1.2 V
